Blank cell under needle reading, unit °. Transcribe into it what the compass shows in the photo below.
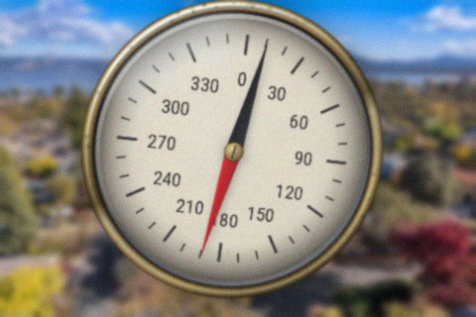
190 °
